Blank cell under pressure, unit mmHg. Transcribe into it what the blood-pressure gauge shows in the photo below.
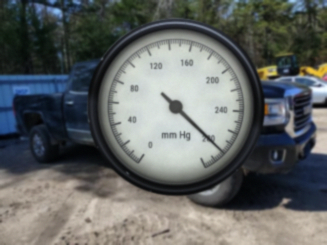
280 mmHg
